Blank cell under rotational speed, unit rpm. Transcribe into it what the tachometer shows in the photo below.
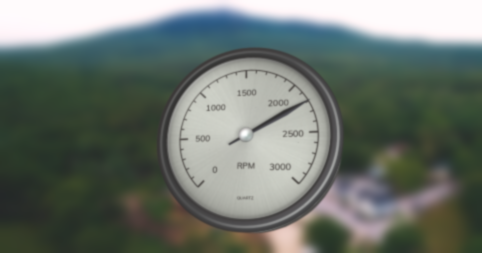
2200 rpm
